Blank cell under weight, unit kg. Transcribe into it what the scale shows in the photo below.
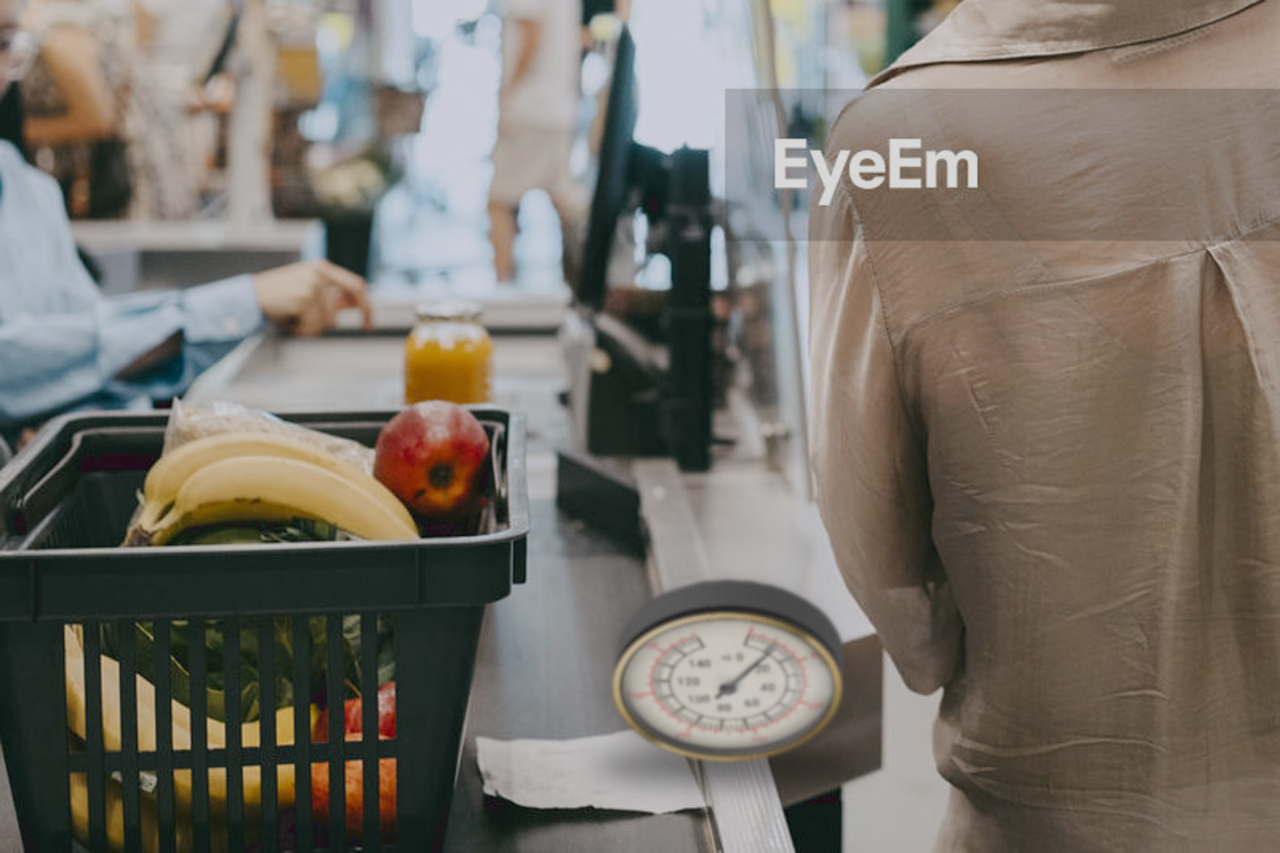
10 kg
